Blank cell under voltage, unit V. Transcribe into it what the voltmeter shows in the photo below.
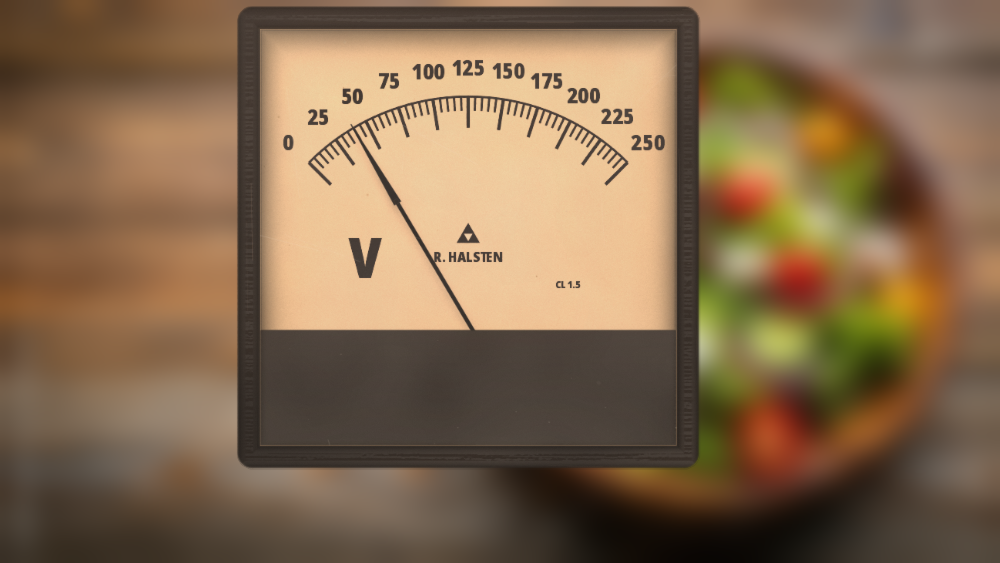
40 V
